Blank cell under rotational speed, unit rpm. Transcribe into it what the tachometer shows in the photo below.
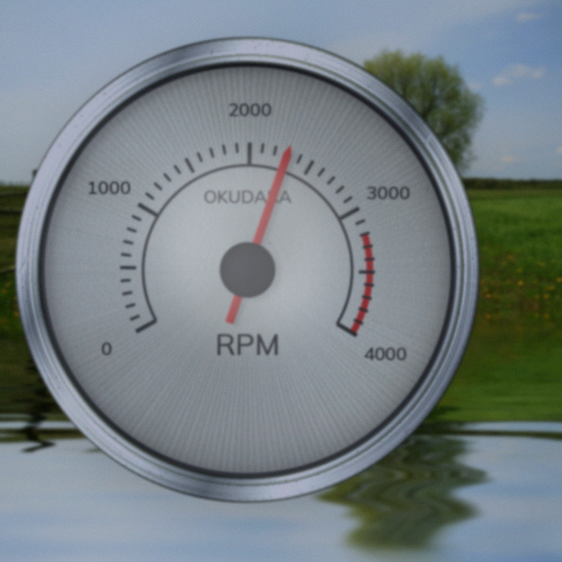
2300 rpm
